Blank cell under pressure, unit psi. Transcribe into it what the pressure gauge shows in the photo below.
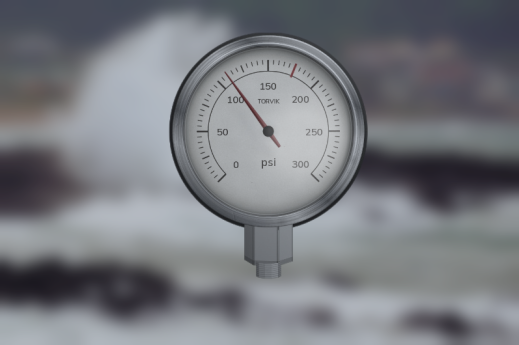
110 psi
